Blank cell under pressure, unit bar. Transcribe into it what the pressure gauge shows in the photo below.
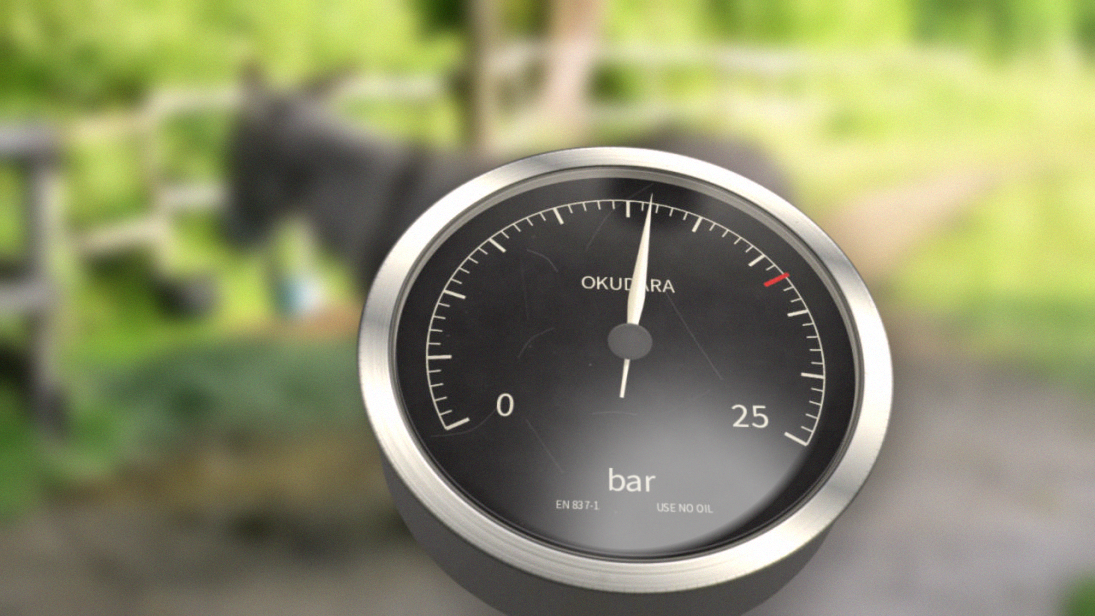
13.25 bar
